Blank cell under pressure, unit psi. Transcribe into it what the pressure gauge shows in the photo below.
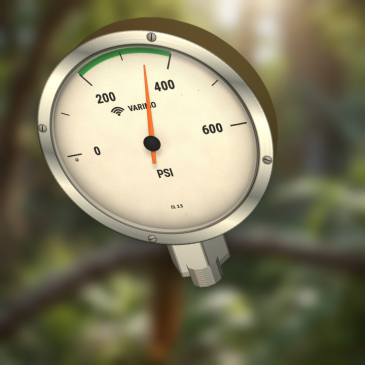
350 psi
